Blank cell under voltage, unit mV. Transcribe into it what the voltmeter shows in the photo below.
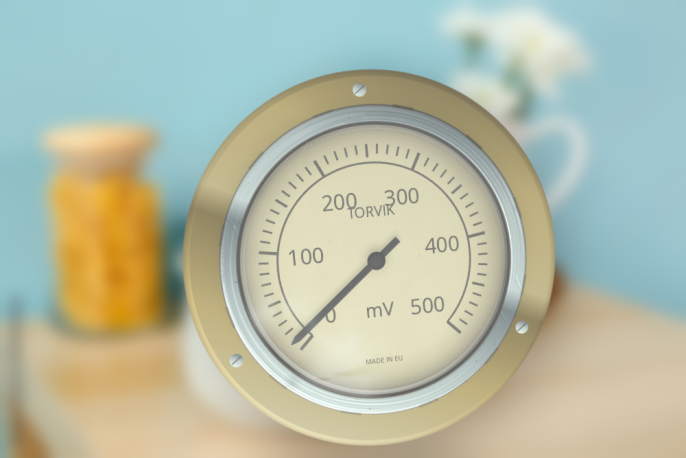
10 mV
